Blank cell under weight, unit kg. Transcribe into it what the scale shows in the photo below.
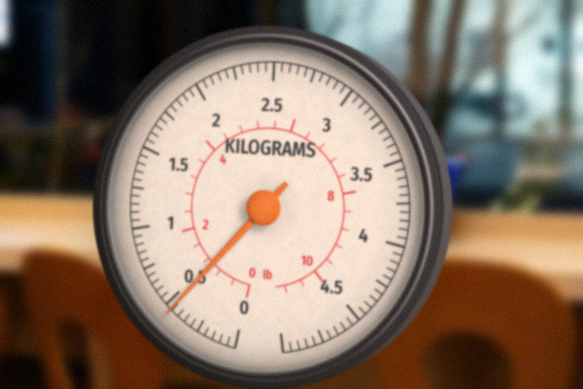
0.45 kg
